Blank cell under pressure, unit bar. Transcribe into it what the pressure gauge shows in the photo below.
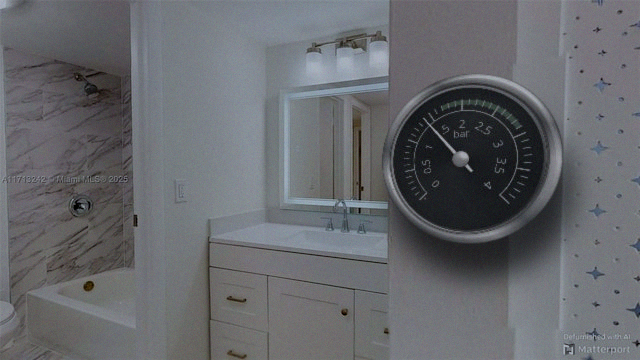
1.4 bar
